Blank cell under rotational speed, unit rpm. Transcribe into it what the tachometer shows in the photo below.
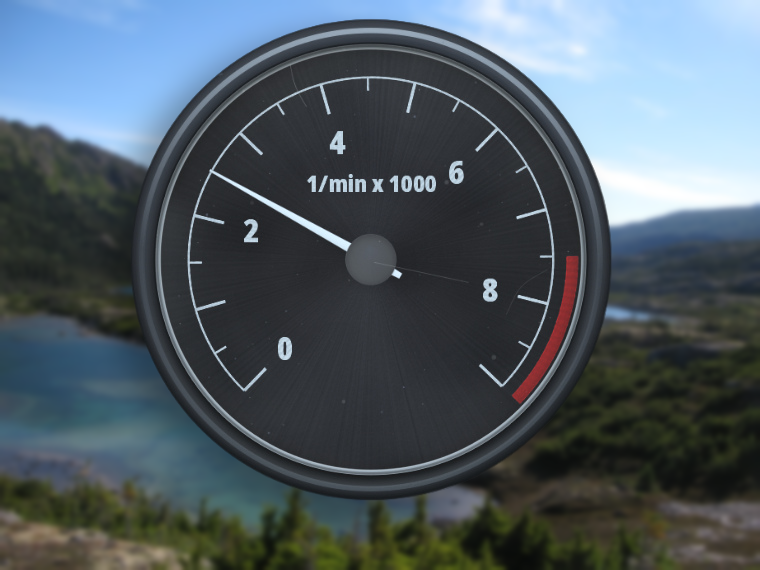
2500 rpm
